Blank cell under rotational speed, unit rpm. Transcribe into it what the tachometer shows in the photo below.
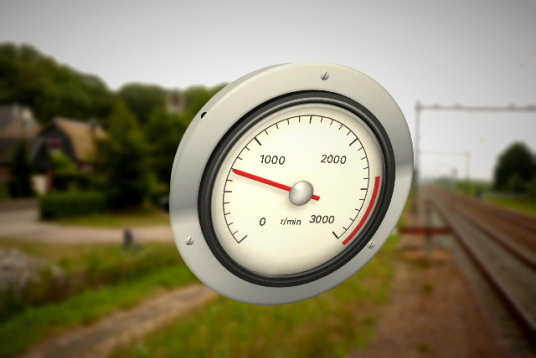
700 rpm
